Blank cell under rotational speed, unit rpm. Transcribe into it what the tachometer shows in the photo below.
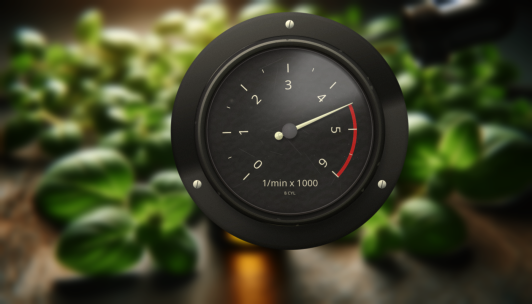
4500 rpm
